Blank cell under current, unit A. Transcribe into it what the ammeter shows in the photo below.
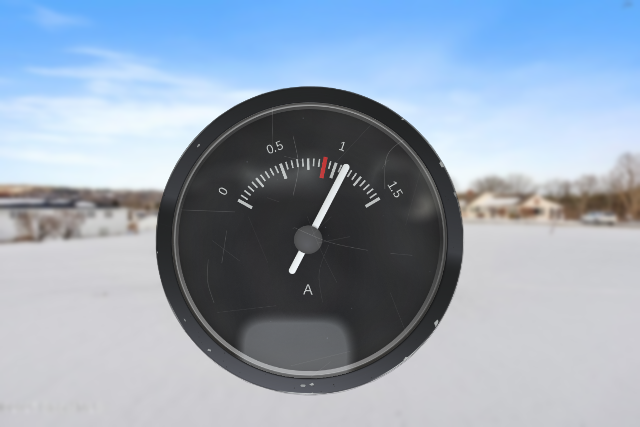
1.1 A
